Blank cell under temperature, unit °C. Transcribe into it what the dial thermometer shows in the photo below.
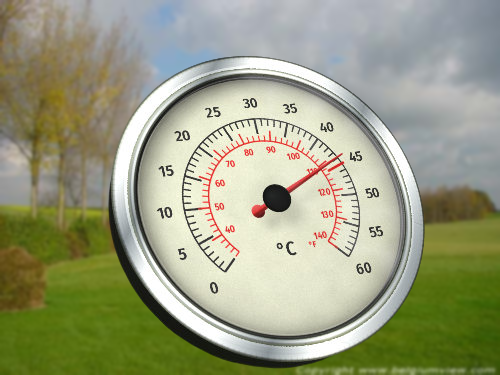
44 °C
